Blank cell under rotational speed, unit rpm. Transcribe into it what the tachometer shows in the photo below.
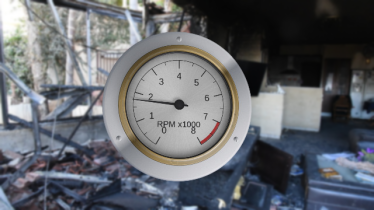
1750 rpm
